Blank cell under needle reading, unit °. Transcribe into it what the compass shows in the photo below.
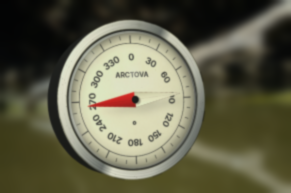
265 °
